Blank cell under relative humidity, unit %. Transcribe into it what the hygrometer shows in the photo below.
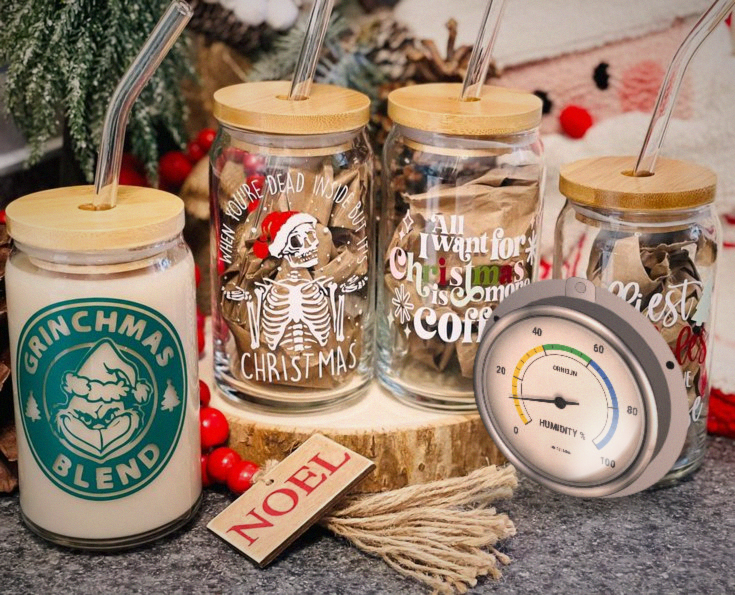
12 %
